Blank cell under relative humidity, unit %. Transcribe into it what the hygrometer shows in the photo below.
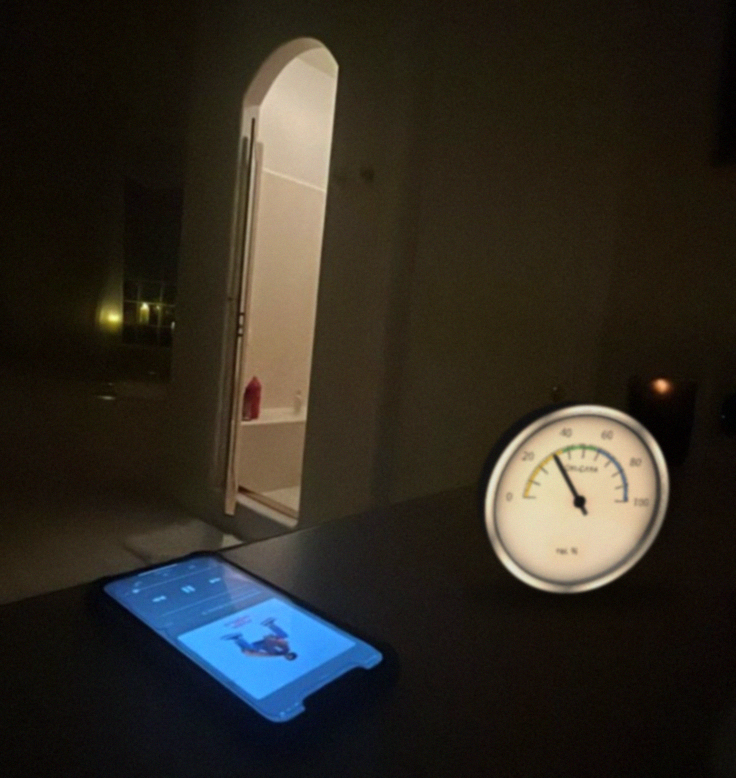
30 %
